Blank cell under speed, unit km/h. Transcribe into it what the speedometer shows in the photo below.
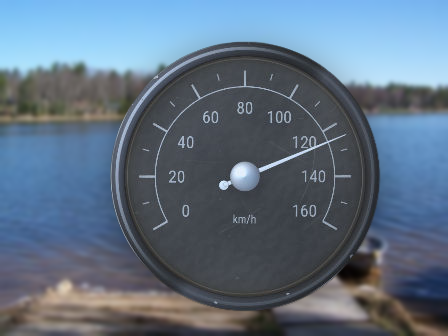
125 km/h
